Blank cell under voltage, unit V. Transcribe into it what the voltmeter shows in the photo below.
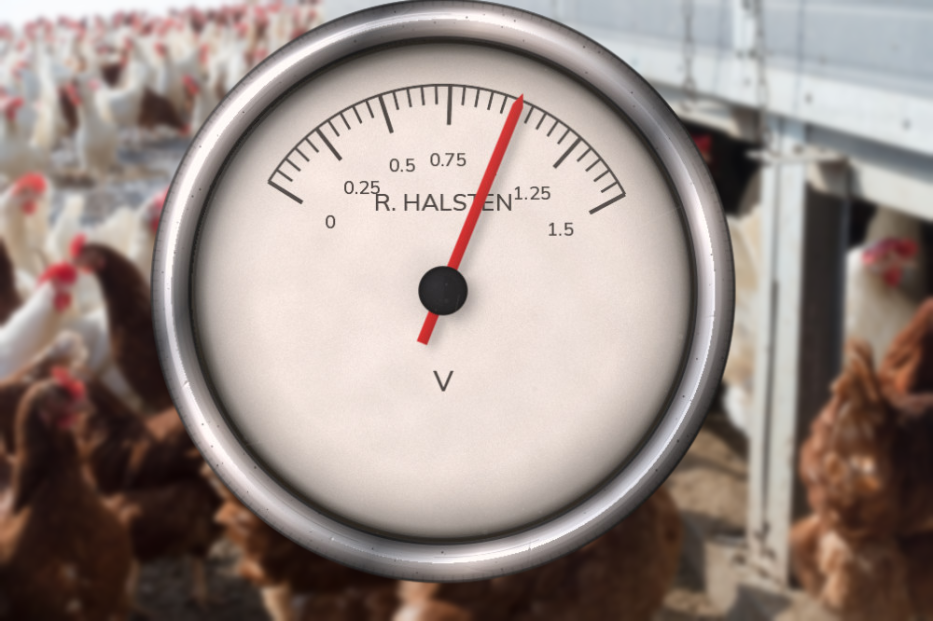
1 V
